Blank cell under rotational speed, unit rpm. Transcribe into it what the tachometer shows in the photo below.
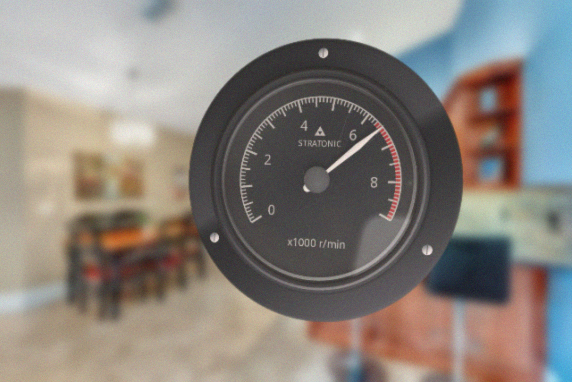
6500 rpm
